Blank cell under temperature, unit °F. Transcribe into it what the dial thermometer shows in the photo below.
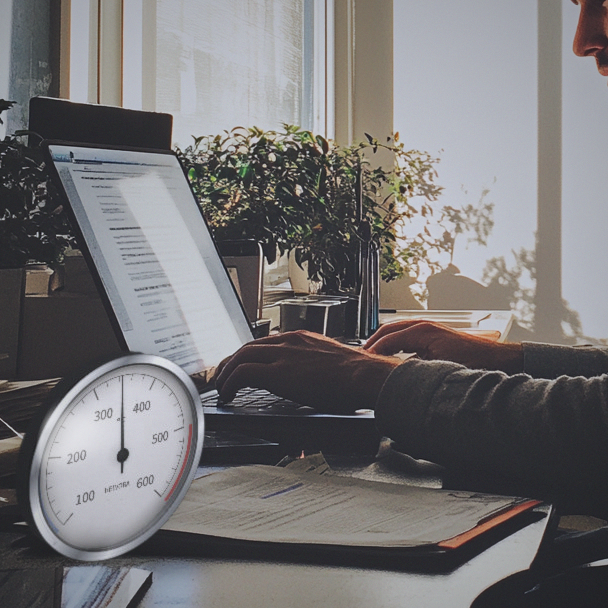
340 °F
